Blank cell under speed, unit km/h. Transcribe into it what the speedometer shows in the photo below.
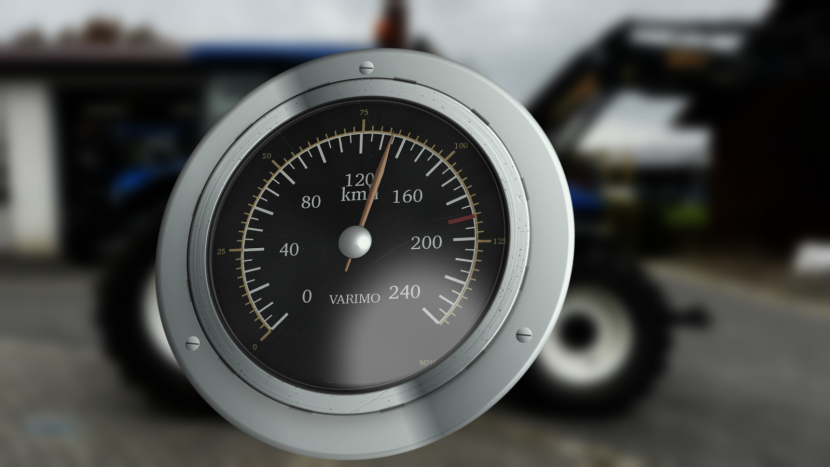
135 km/h
